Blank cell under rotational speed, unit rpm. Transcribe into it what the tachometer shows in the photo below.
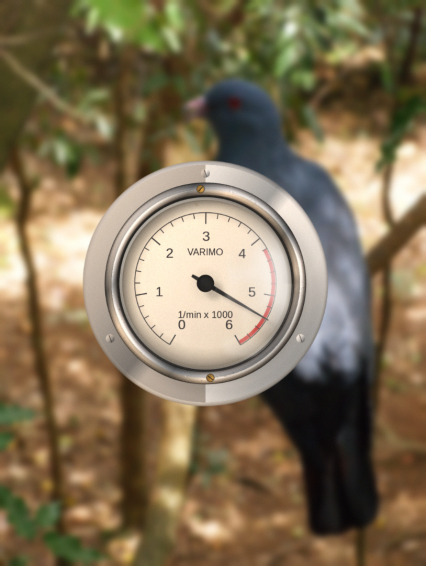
5400 rpm
